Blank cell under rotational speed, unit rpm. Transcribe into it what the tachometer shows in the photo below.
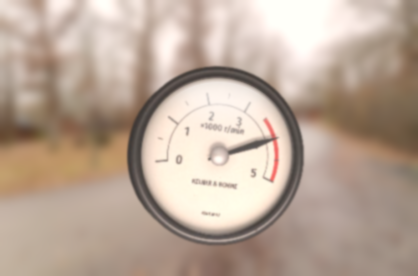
4000 rpm
